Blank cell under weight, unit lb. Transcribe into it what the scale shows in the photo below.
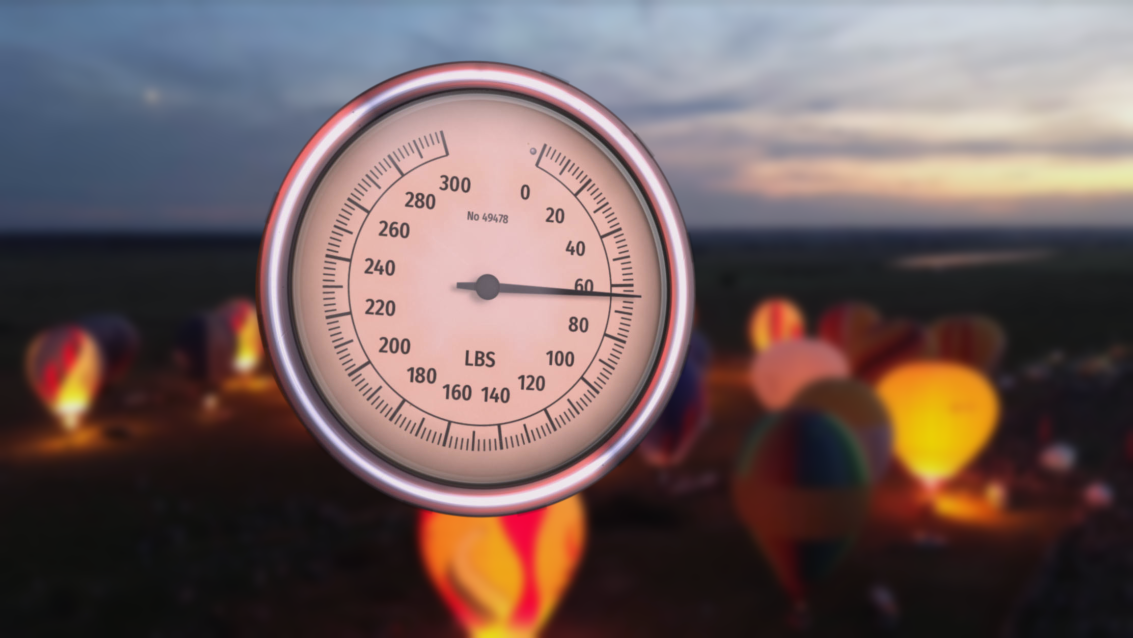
64 lb
